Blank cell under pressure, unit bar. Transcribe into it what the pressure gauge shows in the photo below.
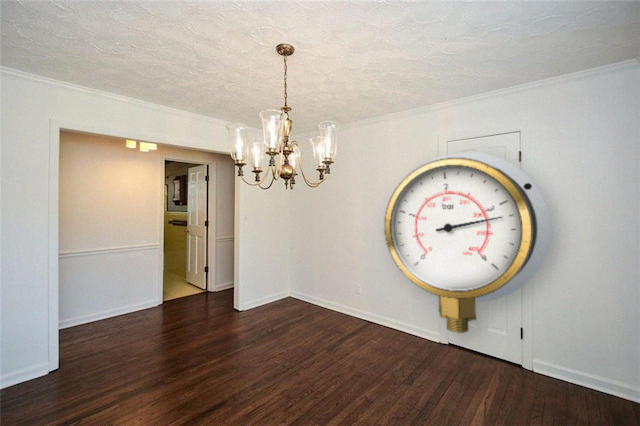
3.2 bar
